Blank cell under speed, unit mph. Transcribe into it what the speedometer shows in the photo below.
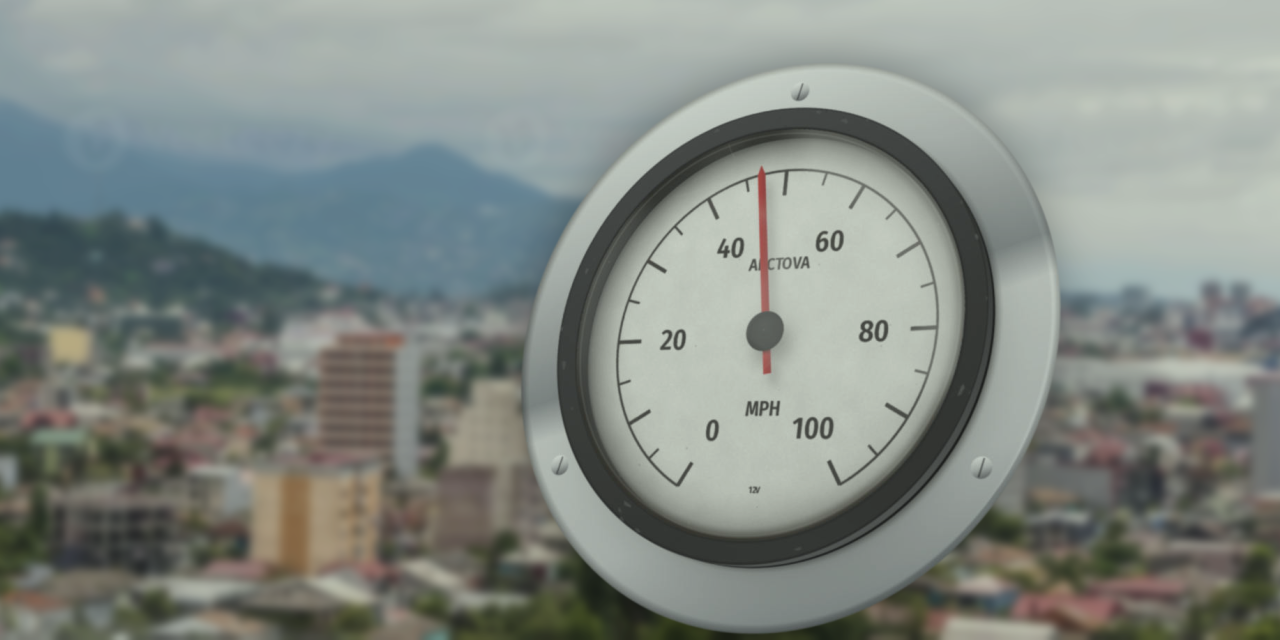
47.5 mph
